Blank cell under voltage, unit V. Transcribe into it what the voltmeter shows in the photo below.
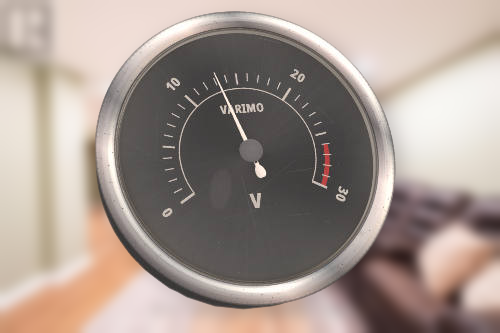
13 V
